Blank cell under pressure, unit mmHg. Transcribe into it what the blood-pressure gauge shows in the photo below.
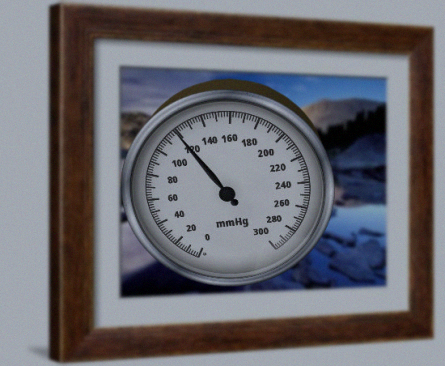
120 mmHg
